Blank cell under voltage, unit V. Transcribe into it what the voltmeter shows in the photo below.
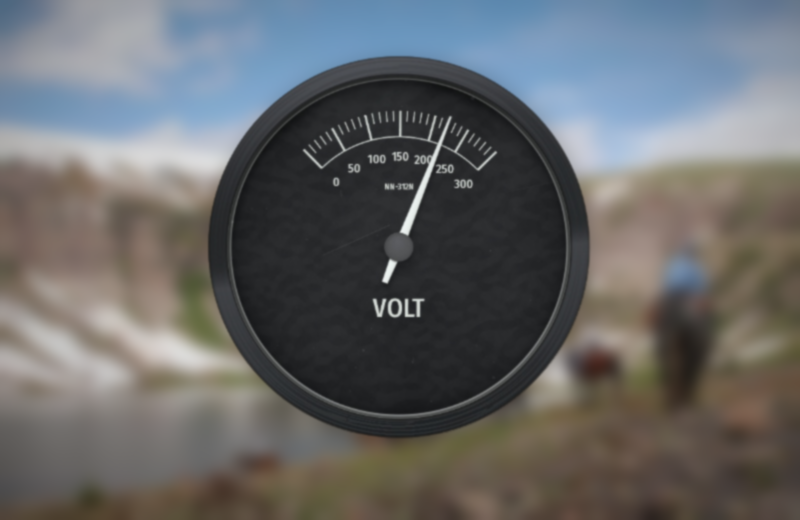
220 V
